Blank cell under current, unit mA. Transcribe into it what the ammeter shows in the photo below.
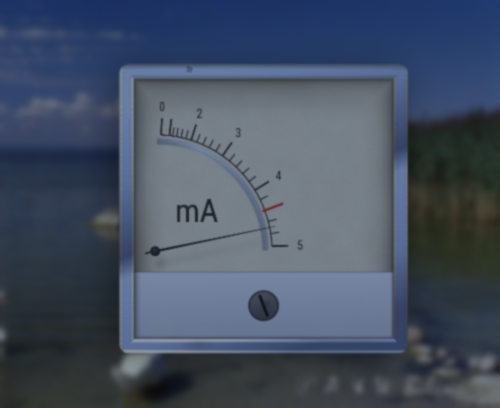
4.7 mA
